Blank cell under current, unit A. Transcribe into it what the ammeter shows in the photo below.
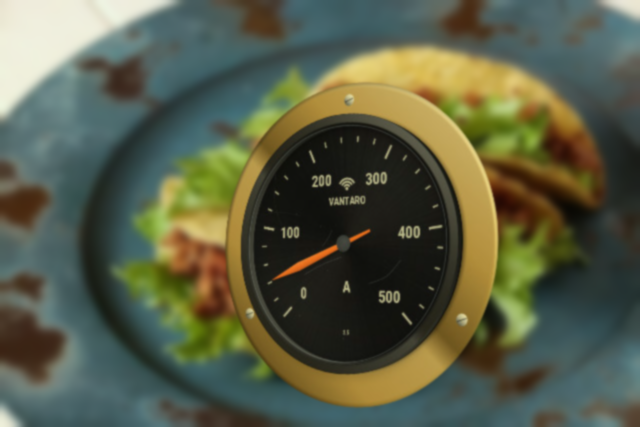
40 A
